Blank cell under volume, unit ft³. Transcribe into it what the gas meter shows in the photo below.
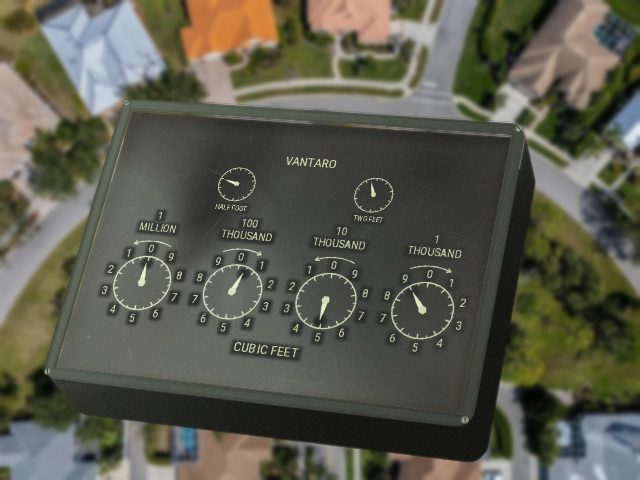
4900 ft³
